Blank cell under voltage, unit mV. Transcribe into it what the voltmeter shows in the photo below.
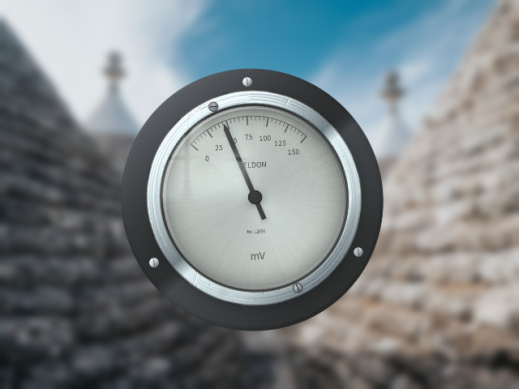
45 mV
